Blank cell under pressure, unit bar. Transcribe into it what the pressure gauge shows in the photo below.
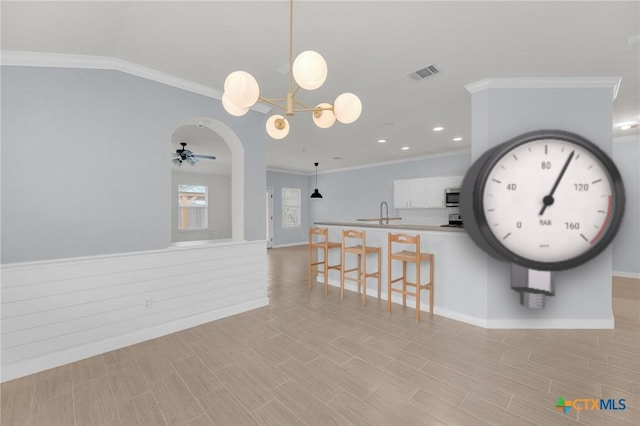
95 bar
